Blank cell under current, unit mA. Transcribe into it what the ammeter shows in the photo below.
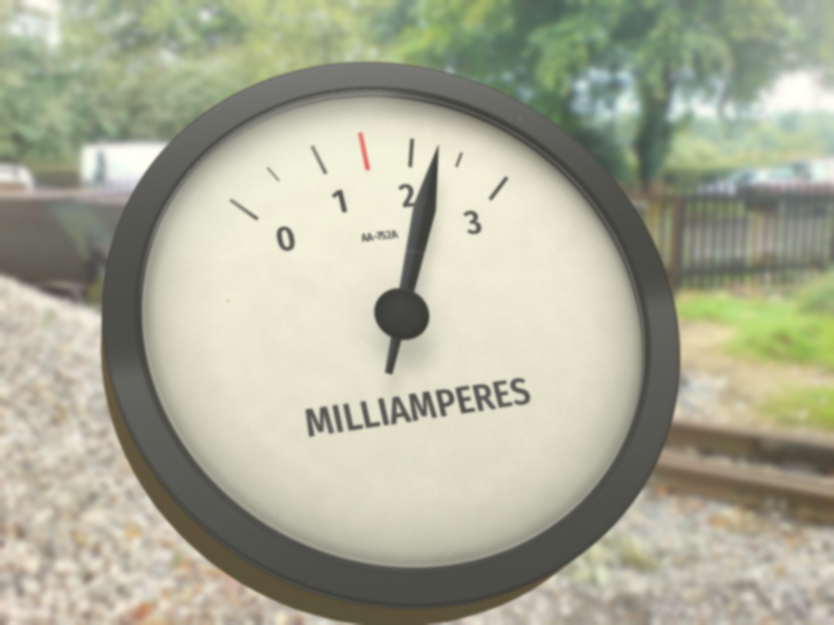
2.25 mA
